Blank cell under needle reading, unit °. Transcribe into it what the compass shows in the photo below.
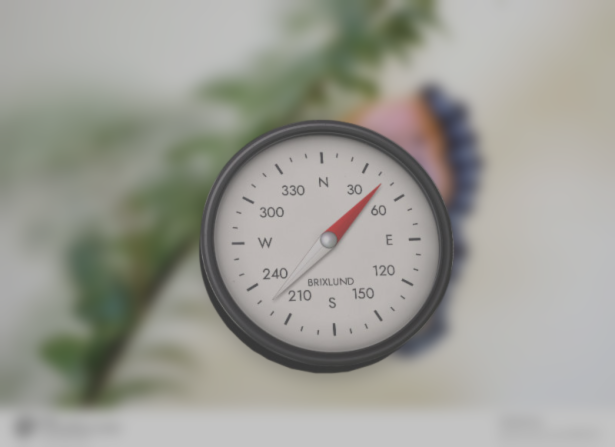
45 °
